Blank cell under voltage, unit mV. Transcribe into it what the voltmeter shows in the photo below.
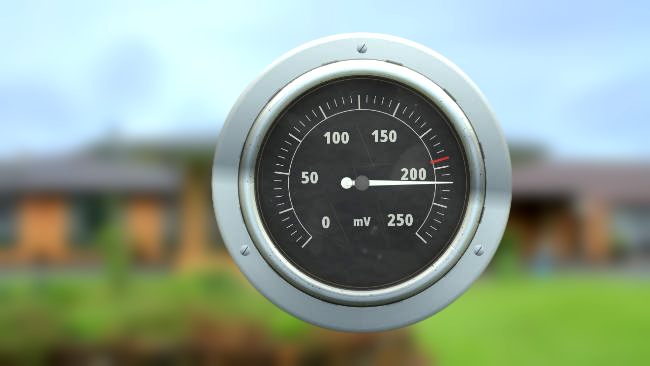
210 mV
